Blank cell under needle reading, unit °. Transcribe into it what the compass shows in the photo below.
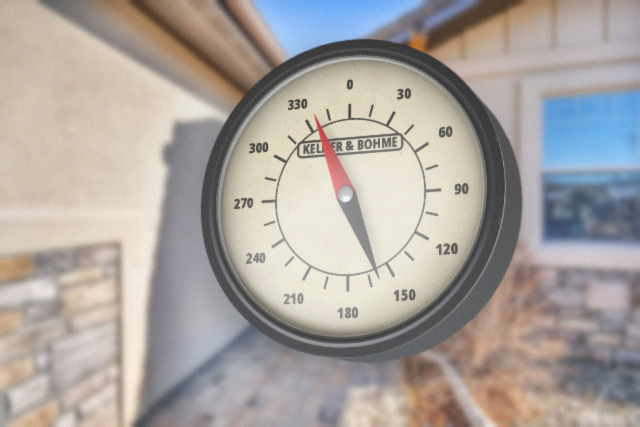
337.5 °
